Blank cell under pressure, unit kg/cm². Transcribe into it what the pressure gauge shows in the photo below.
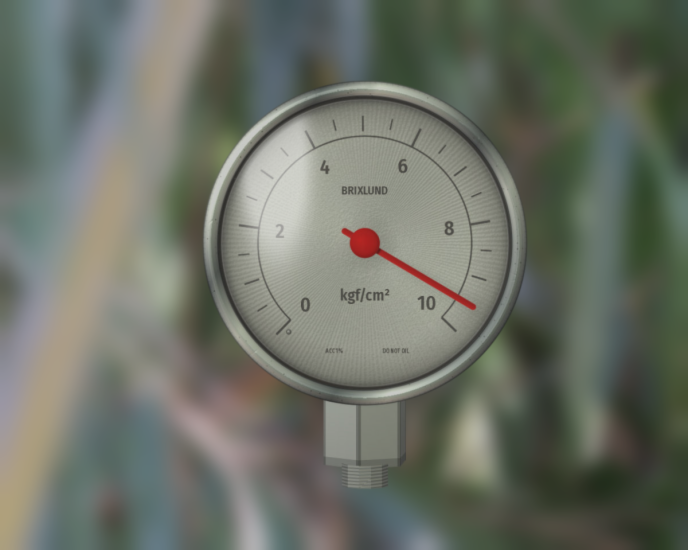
9.5 kg/cm²
